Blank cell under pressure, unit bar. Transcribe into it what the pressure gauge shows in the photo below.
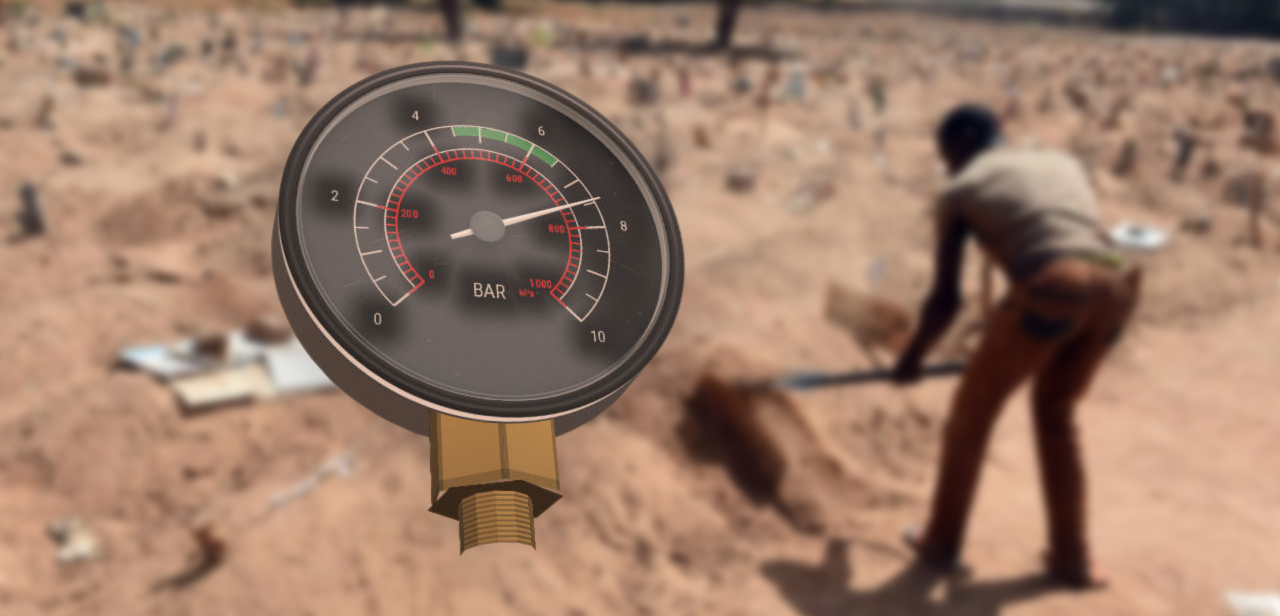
7.5 bar
